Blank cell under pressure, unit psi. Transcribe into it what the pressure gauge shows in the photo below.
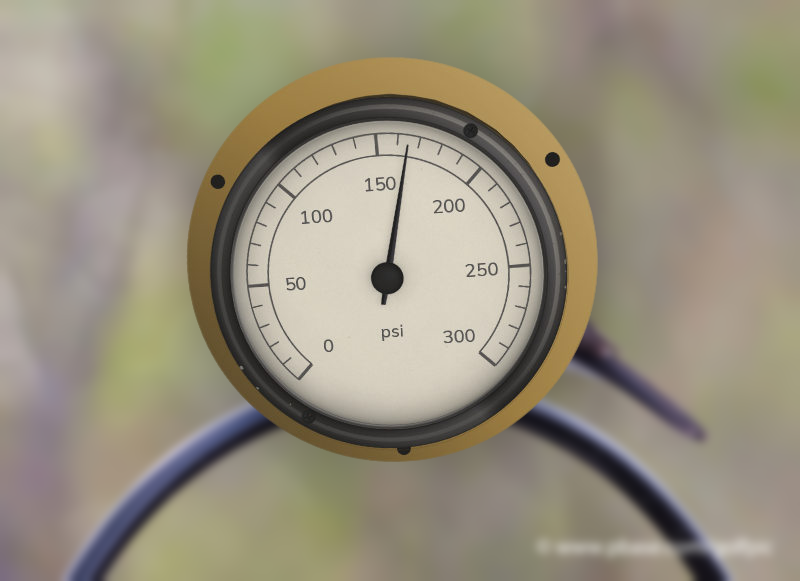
165 psi
